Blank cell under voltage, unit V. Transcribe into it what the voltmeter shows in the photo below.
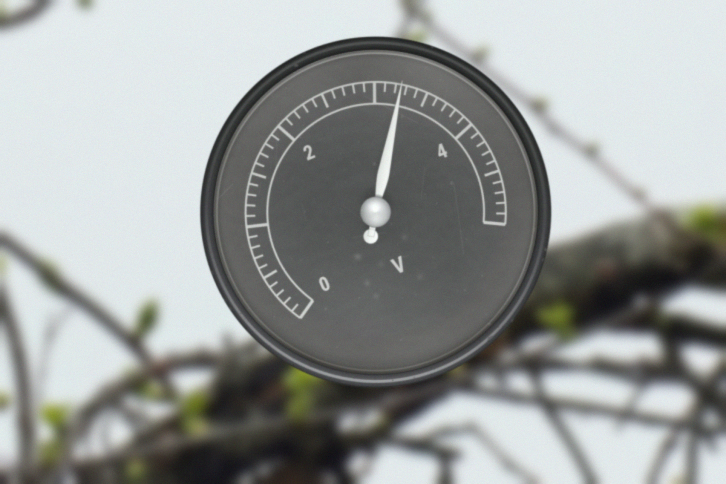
3.25 V
